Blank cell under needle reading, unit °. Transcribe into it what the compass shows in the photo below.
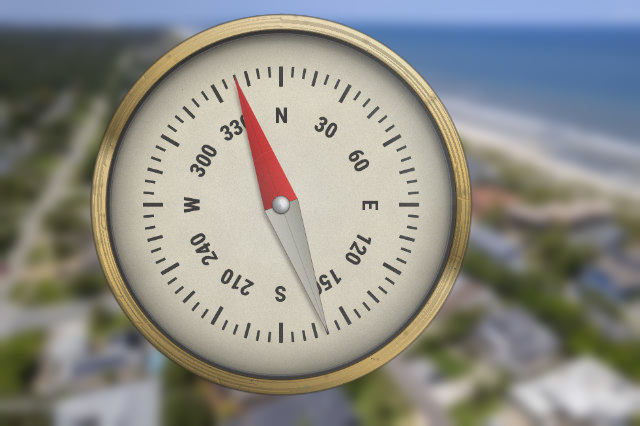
340 °
